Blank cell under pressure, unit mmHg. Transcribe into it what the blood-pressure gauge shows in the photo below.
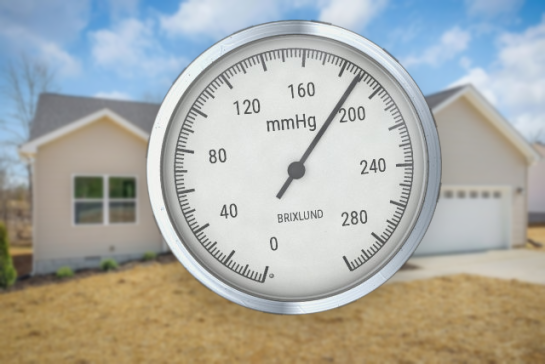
188 mmHg
